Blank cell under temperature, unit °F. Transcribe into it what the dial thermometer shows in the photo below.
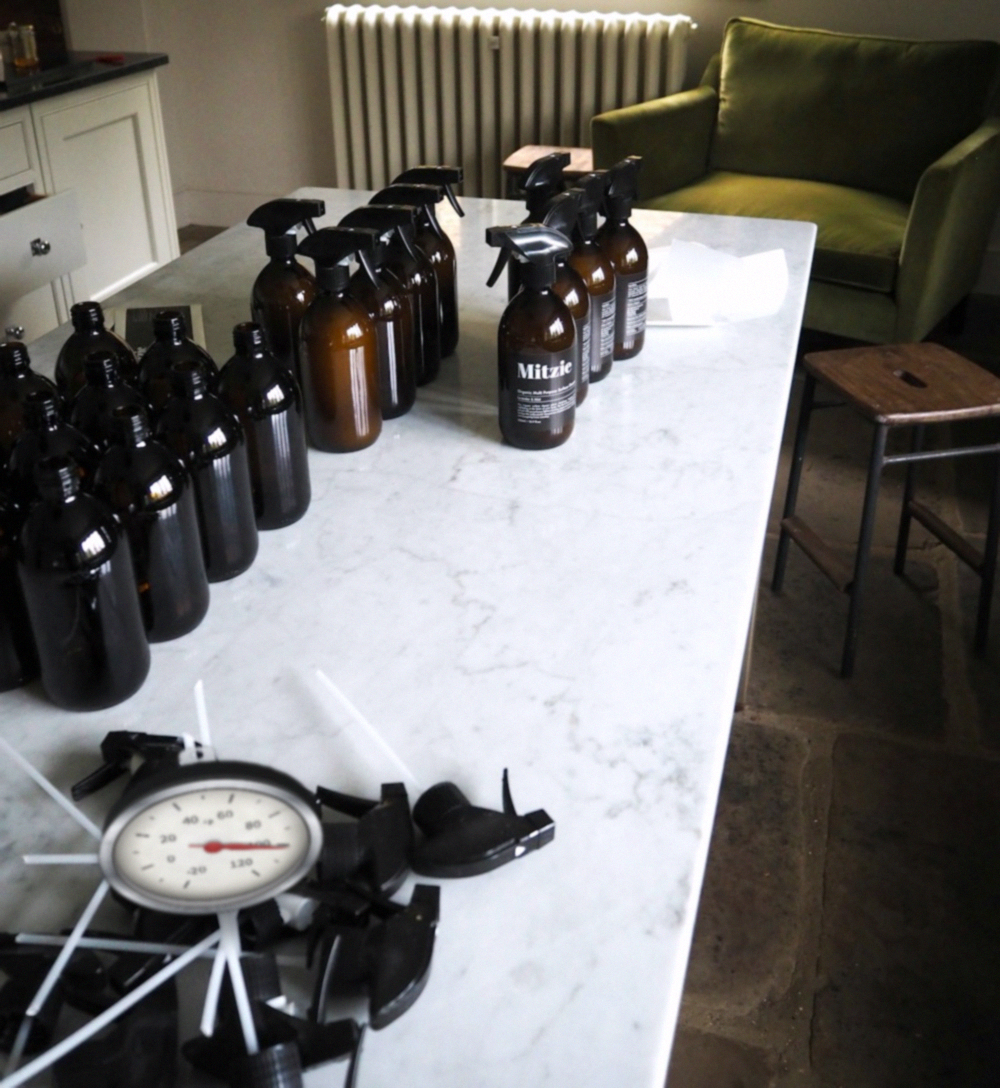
100 °F
